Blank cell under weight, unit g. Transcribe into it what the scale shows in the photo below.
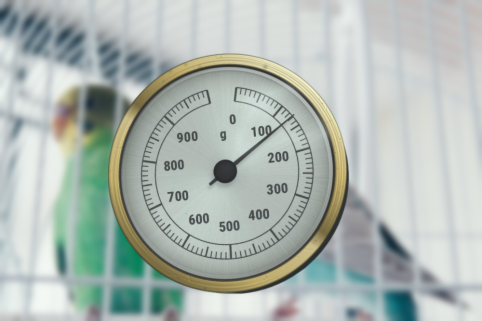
130 g
